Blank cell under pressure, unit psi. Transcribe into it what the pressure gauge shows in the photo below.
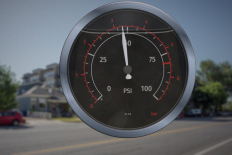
47.5 psi
